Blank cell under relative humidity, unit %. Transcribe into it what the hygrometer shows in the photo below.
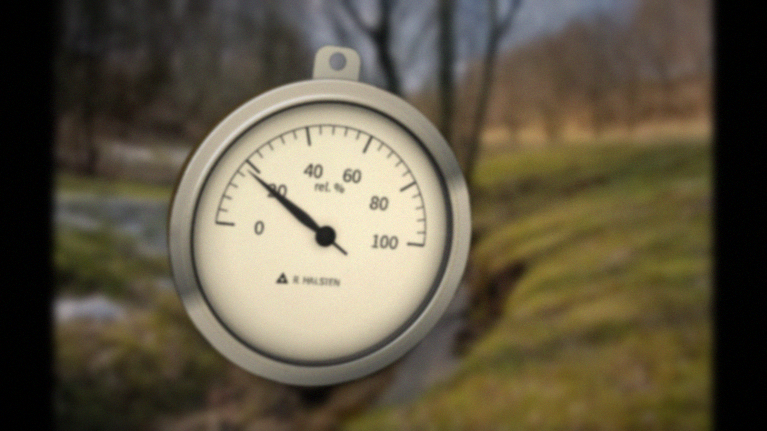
18 %
